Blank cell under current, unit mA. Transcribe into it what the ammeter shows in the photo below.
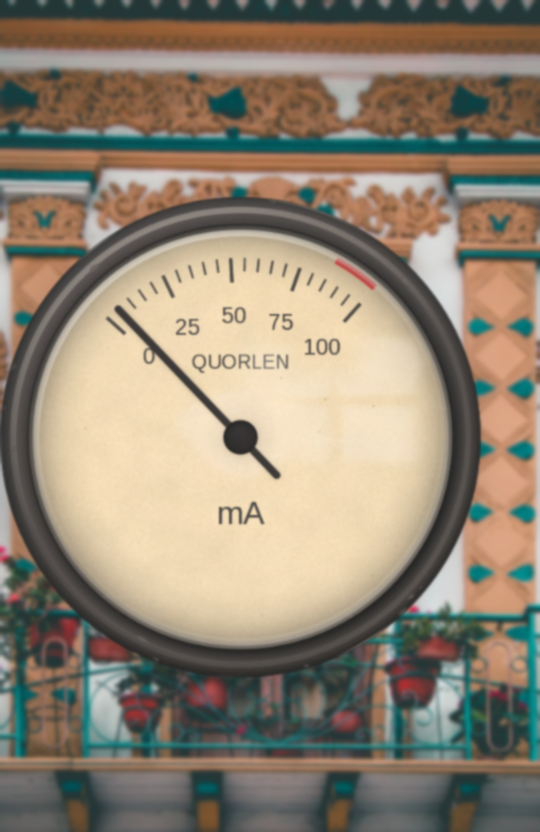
5 mA
